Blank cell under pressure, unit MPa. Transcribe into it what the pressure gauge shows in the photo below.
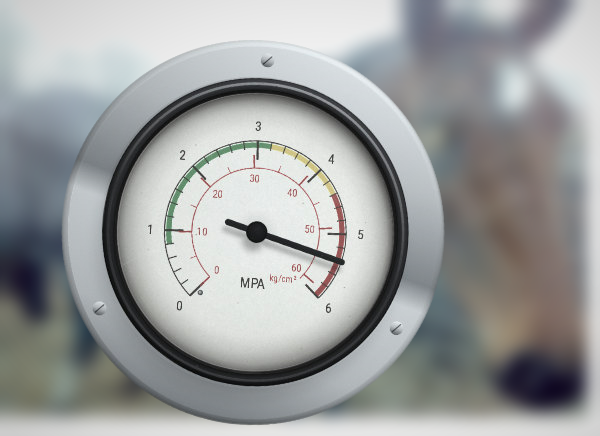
5.4 MPa
